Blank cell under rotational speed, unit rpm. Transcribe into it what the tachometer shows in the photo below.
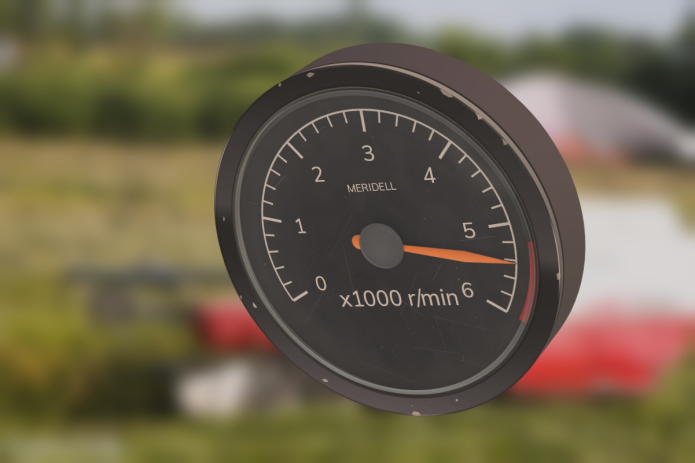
5400 rpm
